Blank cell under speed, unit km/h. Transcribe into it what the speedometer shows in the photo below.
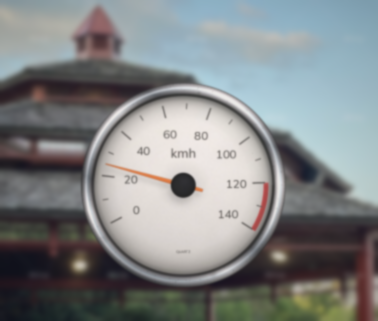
25 km/h
